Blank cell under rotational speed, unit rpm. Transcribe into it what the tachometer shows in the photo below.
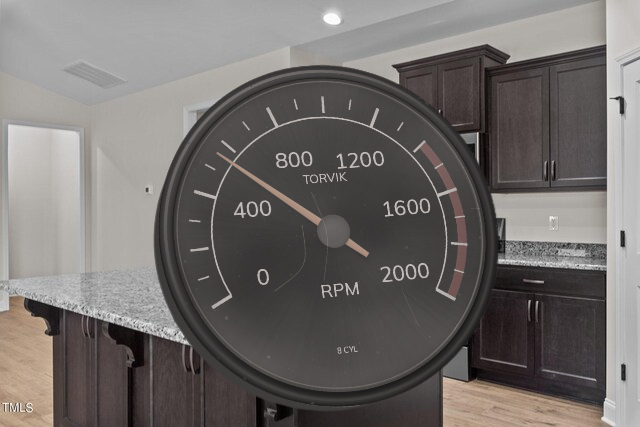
550 rpm
